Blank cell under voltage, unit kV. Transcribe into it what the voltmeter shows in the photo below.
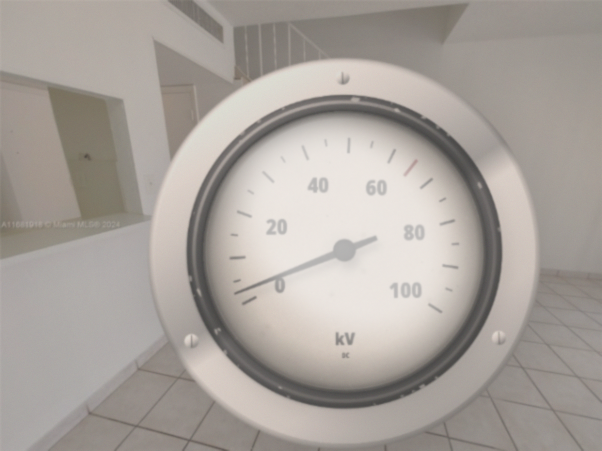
2.5 kV
